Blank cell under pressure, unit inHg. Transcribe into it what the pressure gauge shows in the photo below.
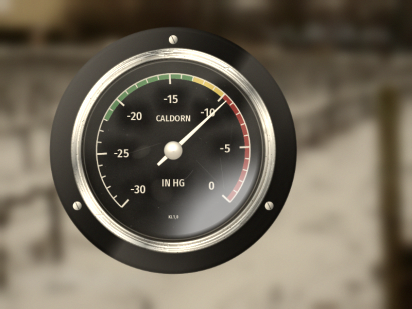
-9.5 inHg
